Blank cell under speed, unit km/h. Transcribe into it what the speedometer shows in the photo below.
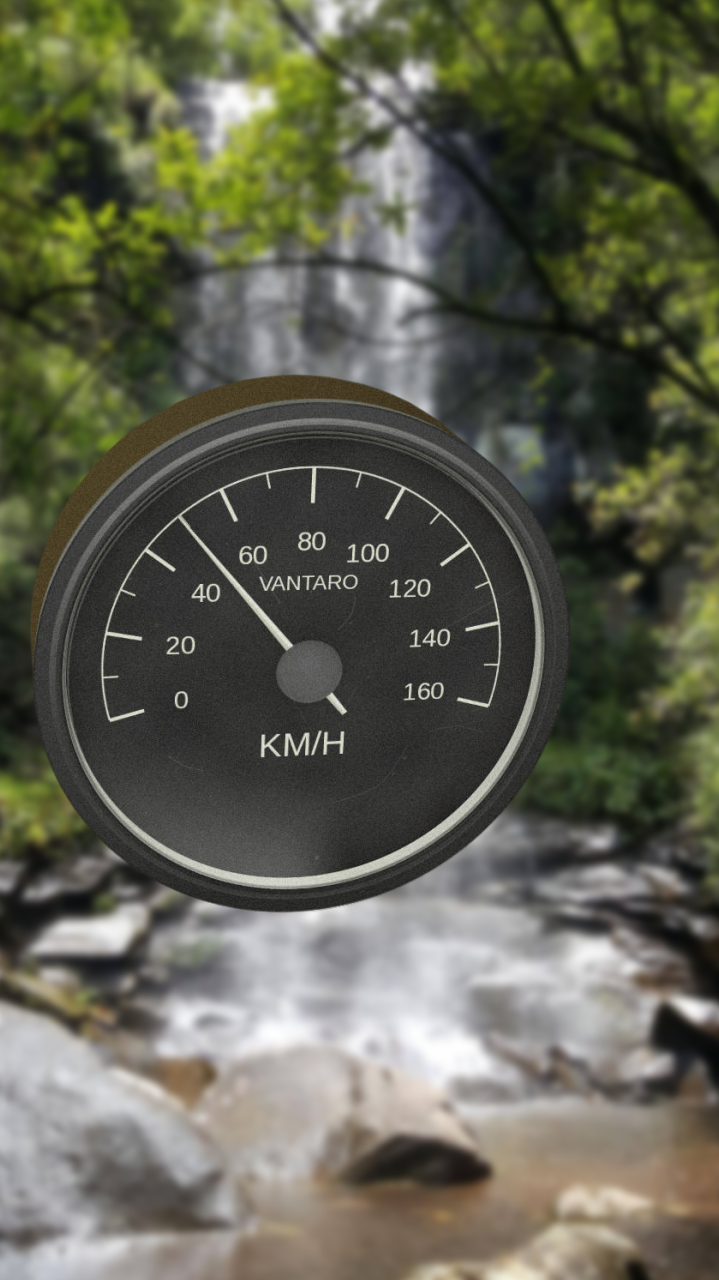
50 km/h
